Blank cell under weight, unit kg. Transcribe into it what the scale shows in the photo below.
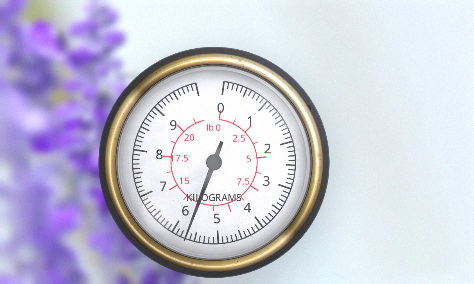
5.7 kg
